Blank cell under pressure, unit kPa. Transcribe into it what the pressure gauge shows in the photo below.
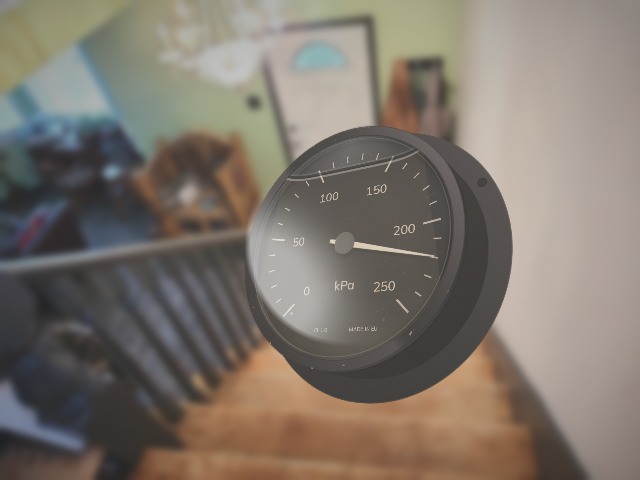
220 kPa
